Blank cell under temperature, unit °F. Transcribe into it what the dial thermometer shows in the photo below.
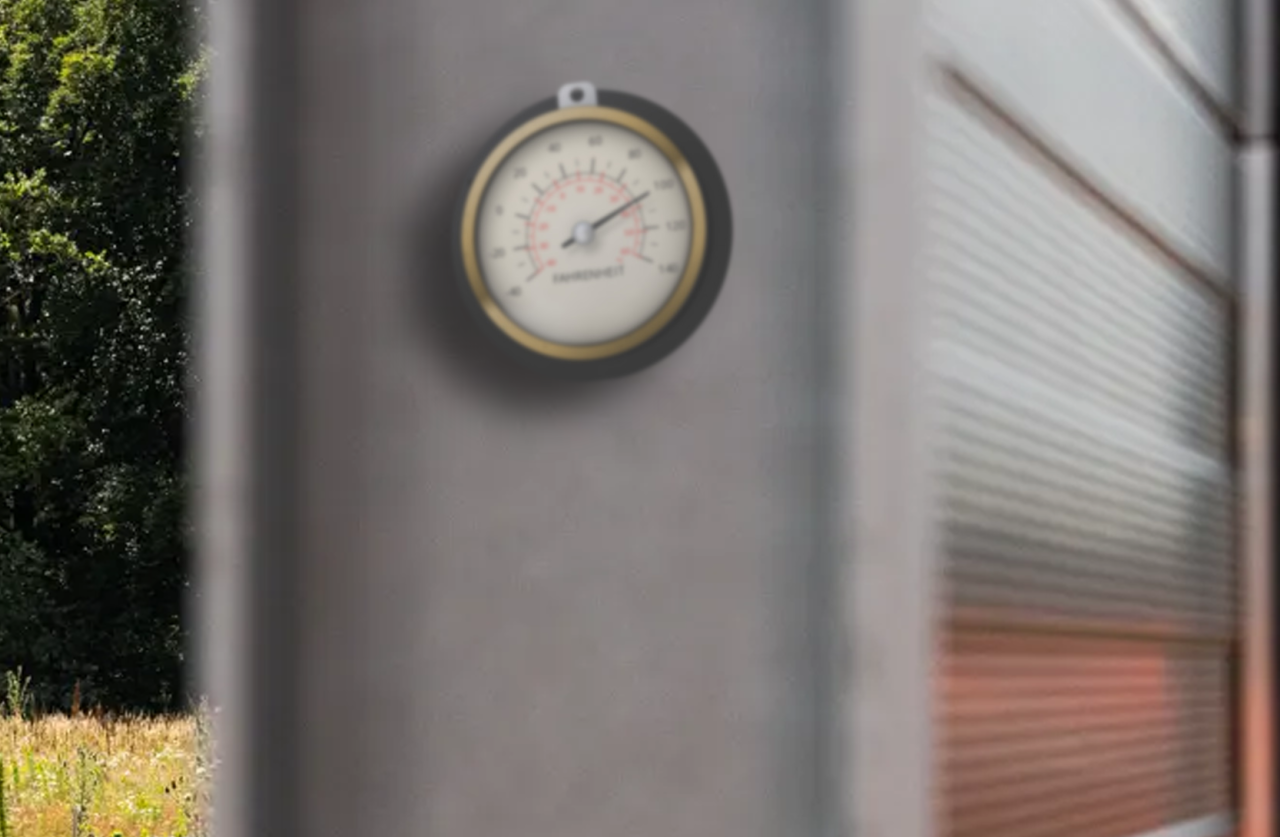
100 °F
